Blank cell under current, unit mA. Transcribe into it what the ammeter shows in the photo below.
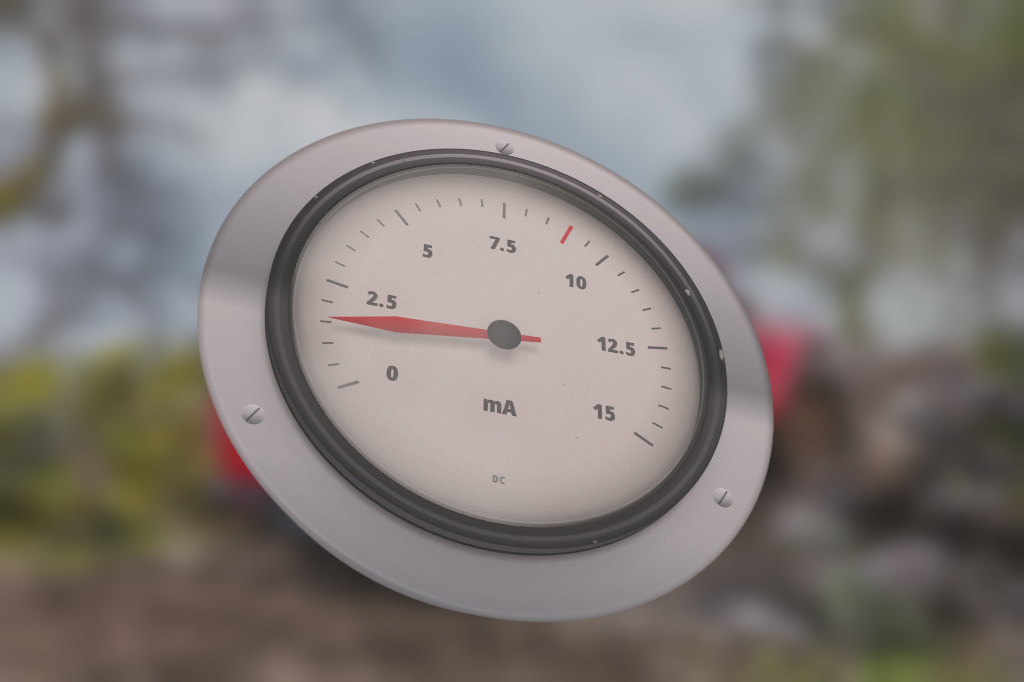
1.5 mA
